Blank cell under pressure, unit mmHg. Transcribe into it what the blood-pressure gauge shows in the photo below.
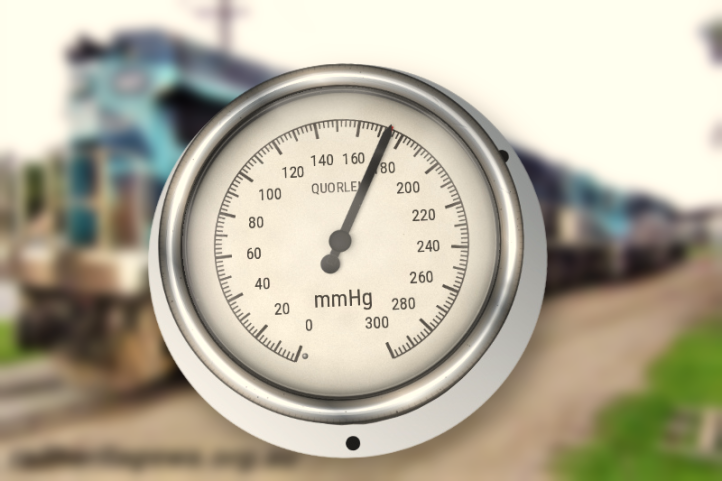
174 mmHg
